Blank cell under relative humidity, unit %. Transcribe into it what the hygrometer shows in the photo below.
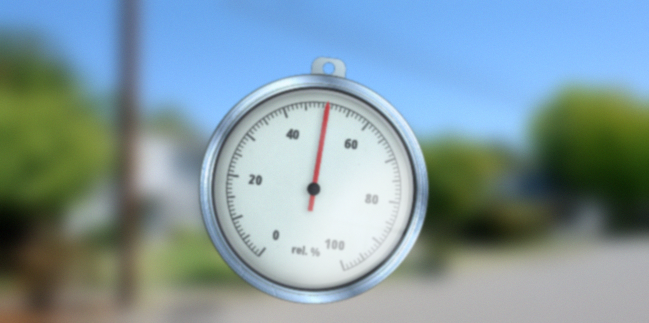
50 %
